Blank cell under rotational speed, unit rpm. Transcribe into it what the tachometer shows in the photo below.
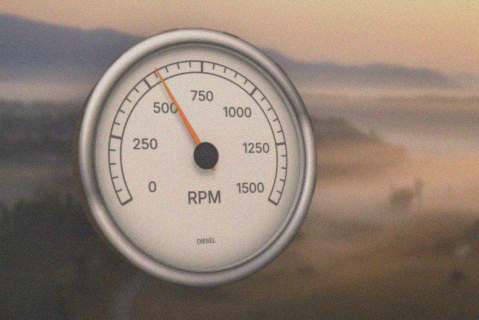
550 rpm
